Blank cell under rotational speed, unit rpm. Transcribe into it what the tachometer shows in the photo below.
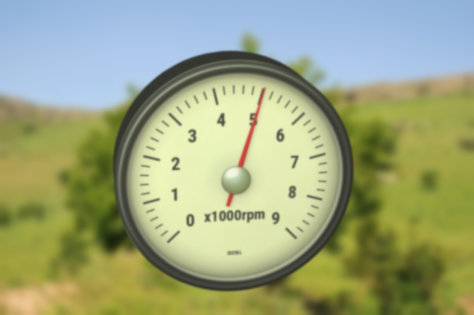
5000 rpm
